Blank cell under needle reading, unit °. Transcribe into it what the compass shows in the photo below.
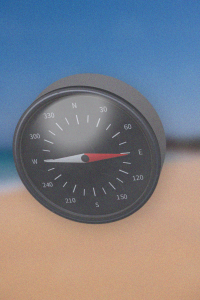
90 °
